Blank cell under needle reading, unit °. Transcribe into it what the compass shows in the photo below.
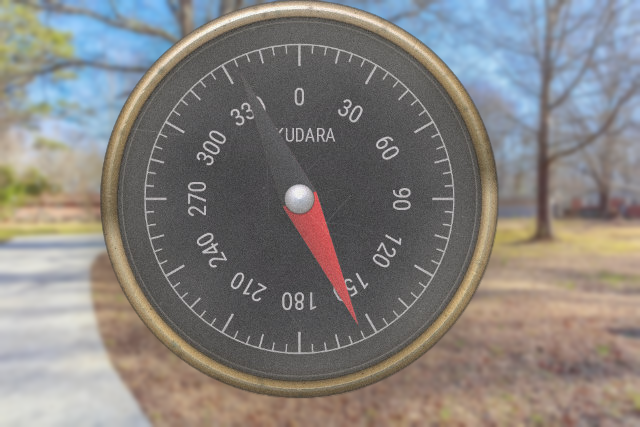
155 °
